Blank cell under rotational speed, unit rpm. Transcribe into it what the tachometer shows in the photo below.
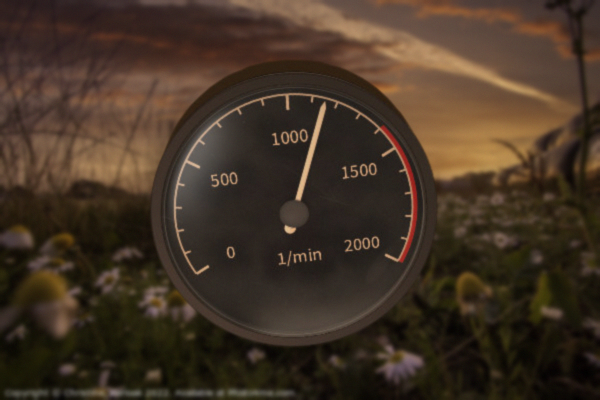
1150 rpm
